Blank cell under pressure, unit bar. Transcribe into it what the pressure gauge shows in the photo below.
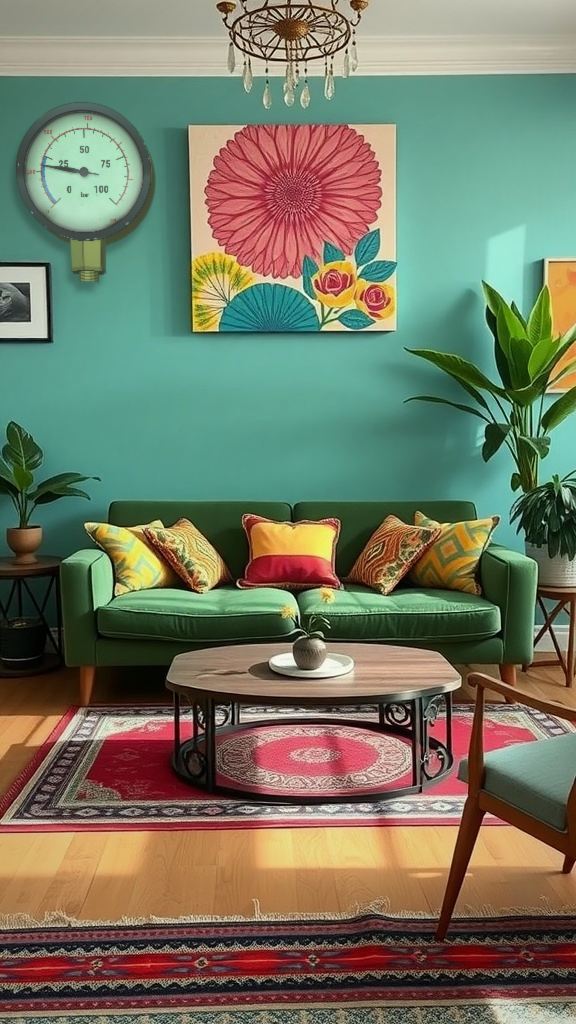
20 bar
